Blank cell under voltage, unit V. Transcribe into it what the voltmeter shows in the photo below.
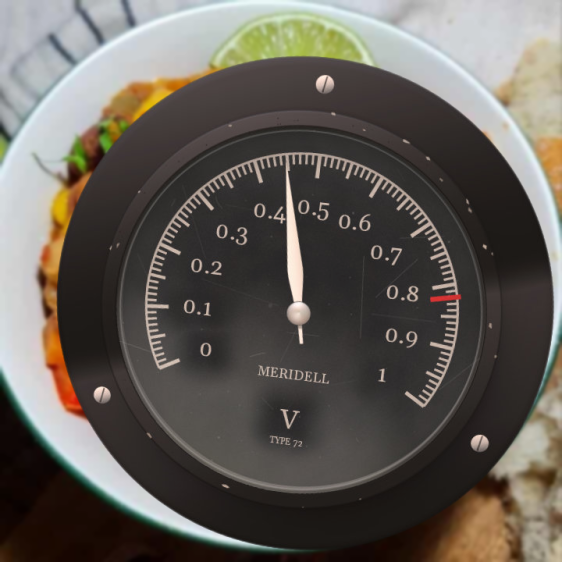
0.45 V
